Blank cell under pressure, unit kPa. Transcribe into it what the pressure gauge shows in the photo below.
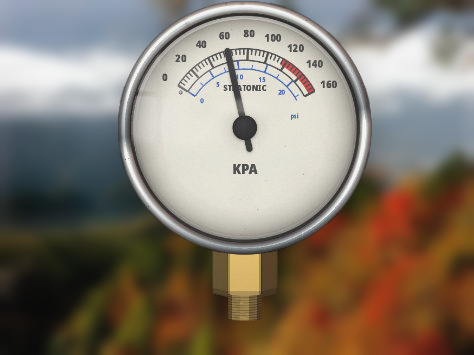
60 kPa
